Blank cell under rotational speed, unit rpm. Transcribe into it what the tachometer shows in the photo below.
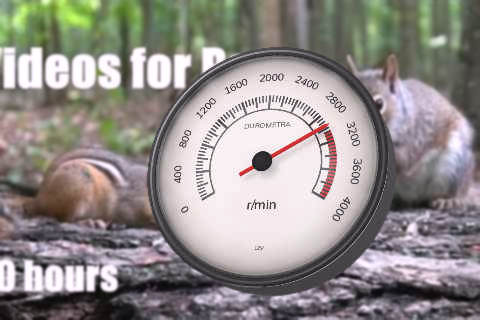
3000 rpm
